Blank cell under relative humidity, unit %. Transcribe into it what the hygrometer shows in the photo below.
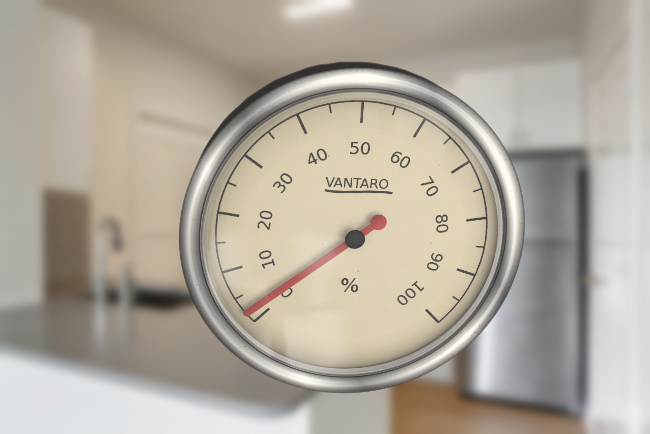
2.5 %
